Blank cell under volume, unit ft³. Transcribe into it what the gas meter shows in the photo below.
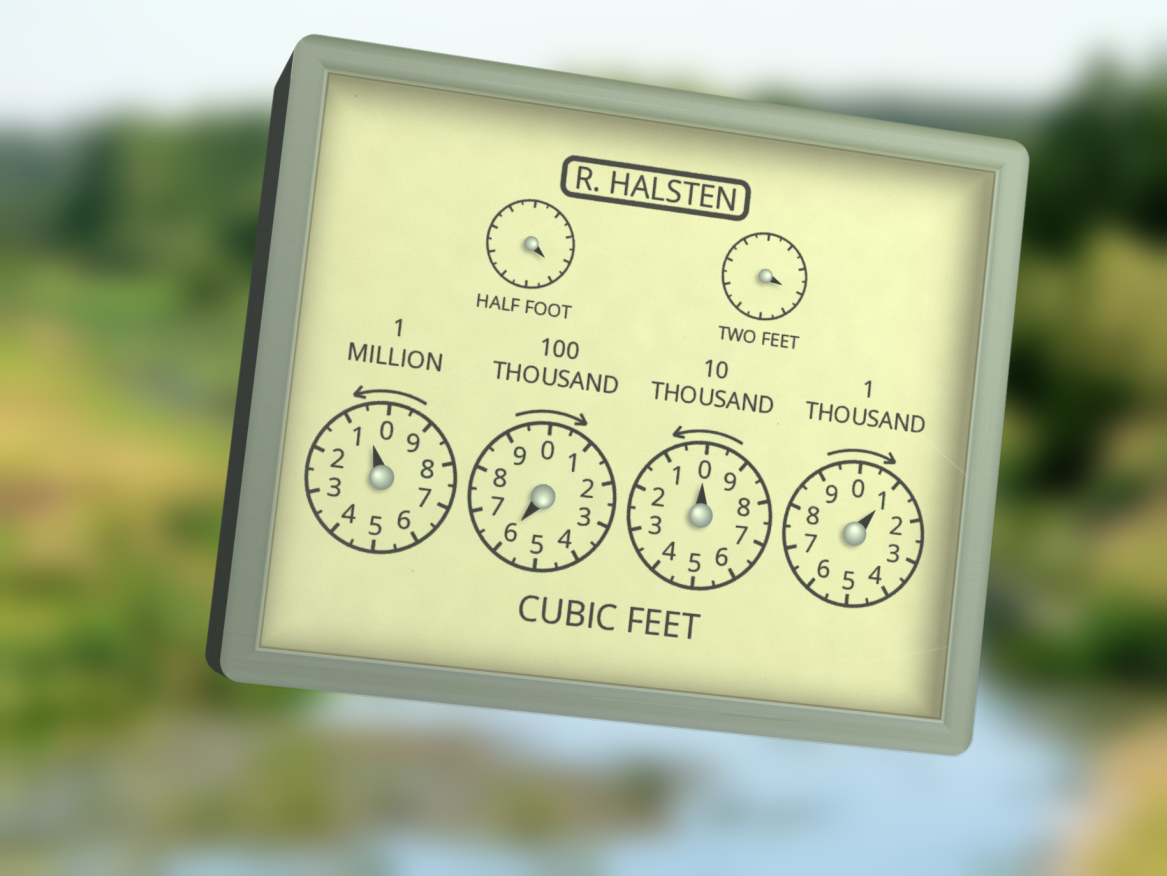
60100 ft³
